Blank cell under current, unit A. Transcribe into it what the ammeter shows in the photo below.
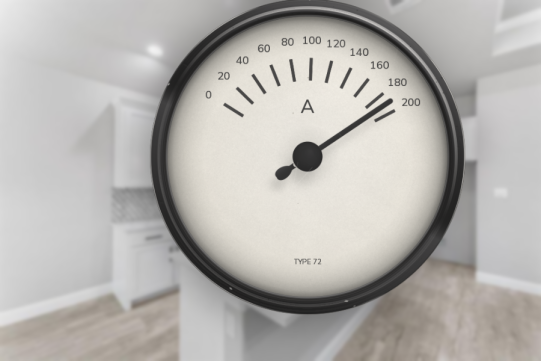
190 A
